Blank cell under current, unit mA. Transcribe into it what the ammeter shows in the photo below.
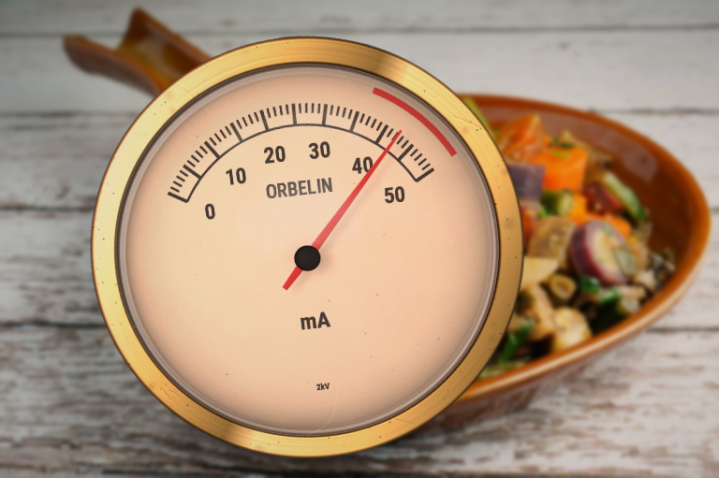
42 mA
